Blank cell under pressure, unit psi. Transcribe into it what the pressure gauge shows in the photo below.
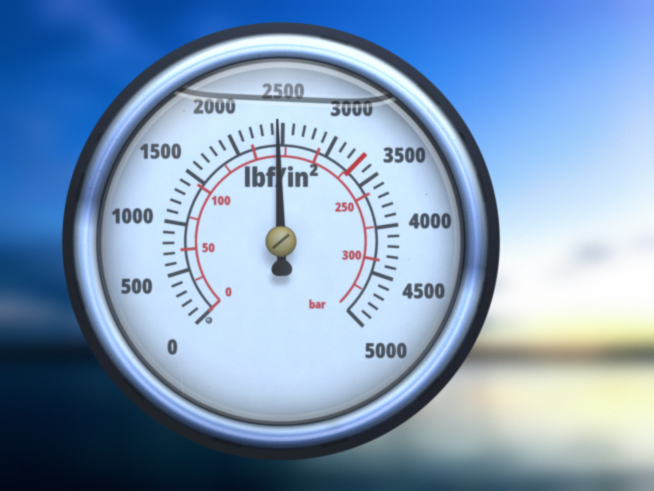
2450 psi
